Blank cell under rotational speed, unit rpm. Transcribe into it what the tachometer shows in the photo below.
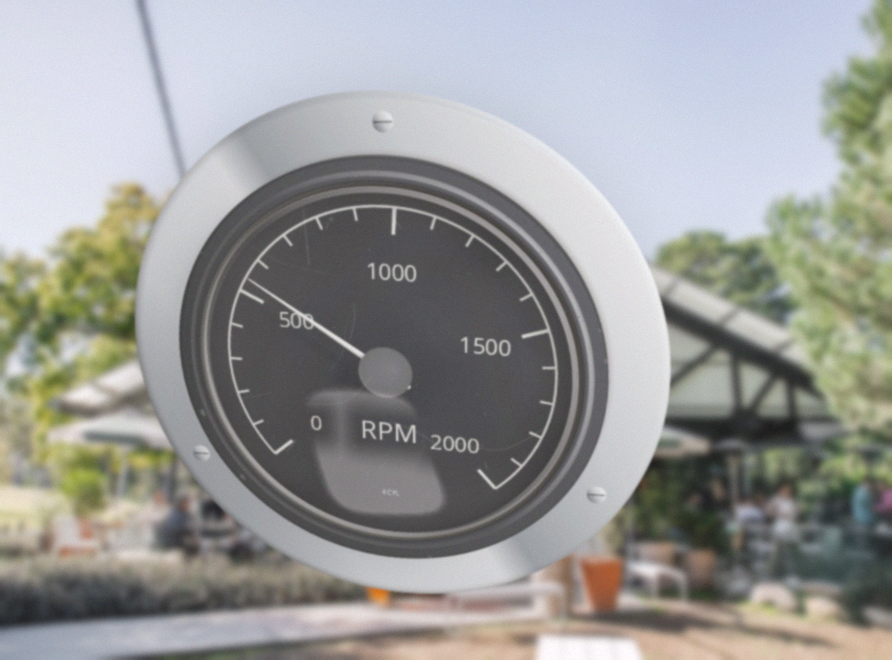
550 rpm
